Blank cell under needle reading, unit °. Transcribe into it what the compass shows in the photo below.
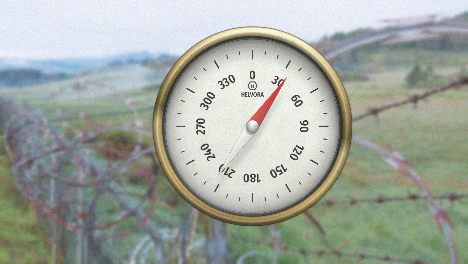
35 °
